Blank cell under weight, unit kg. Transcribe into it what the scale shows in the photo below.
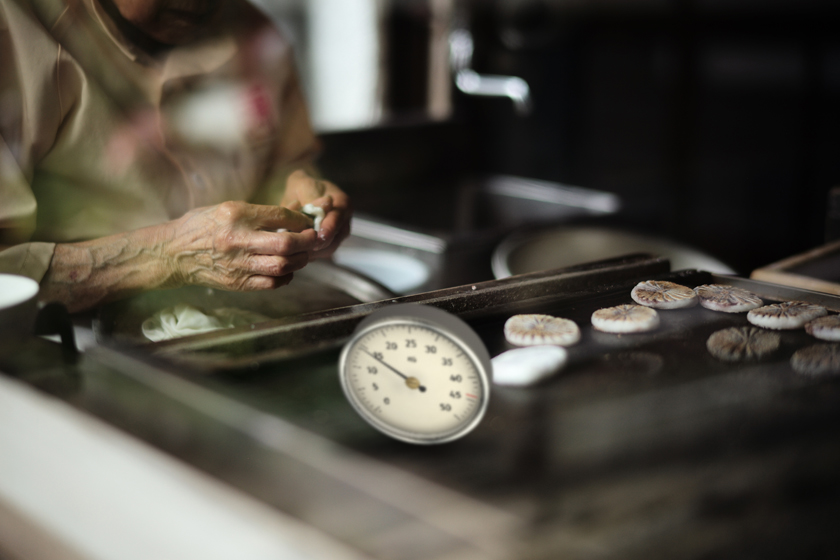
15 kg
